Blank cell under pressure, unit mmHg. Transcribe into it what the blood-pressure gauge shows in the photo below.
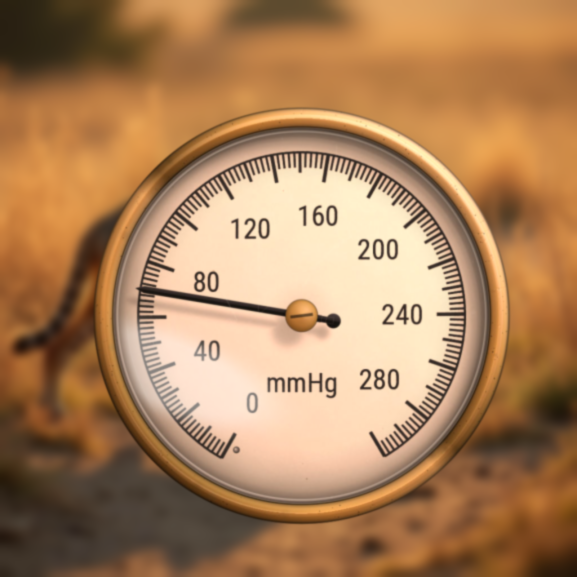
70 mmHg
